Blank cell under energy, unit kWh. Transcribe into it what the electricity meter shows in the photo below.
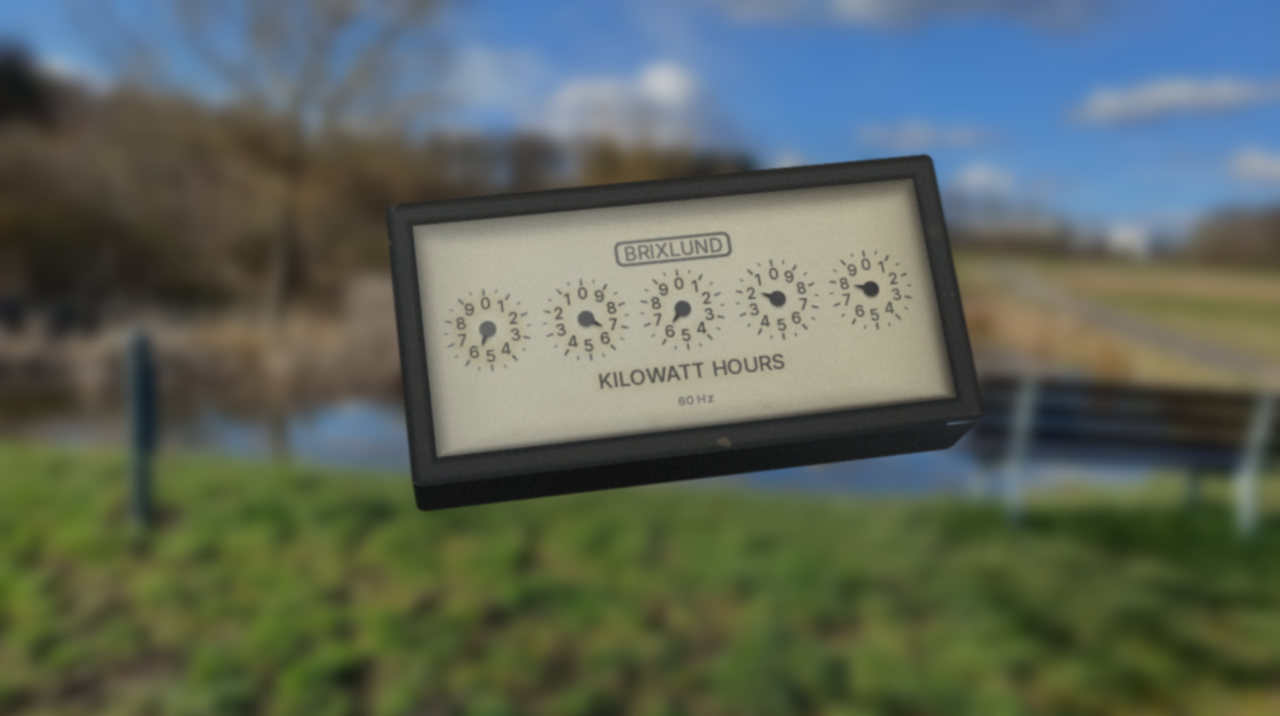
56618 kWh
